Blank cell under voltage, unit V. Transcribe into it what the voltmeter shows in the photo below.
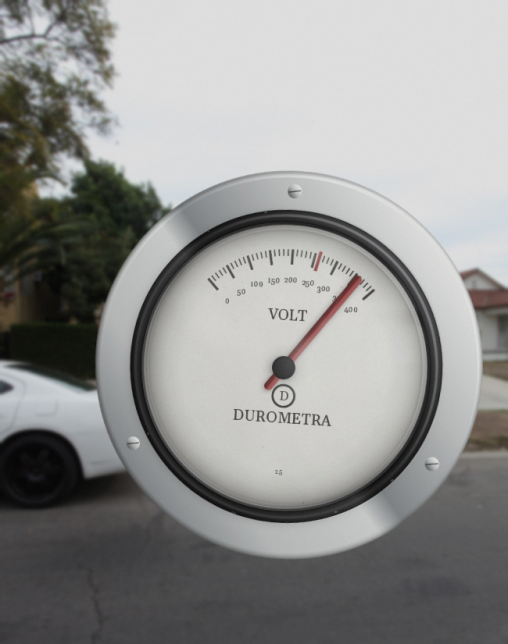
360 V
